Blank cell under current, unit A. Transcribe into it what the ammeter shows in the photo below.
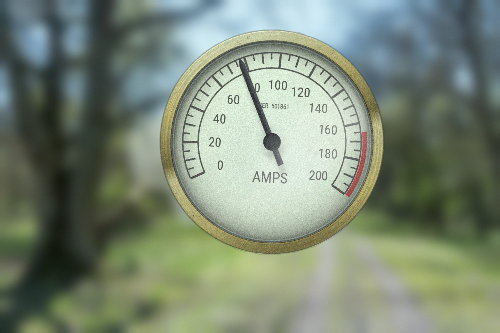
77.5 A
